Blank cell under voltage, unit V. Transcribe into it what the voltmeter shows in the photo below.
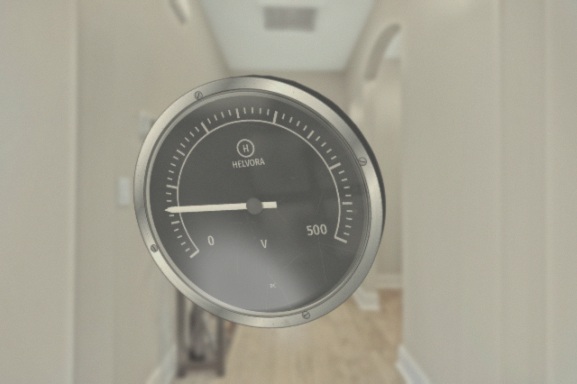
70 V
